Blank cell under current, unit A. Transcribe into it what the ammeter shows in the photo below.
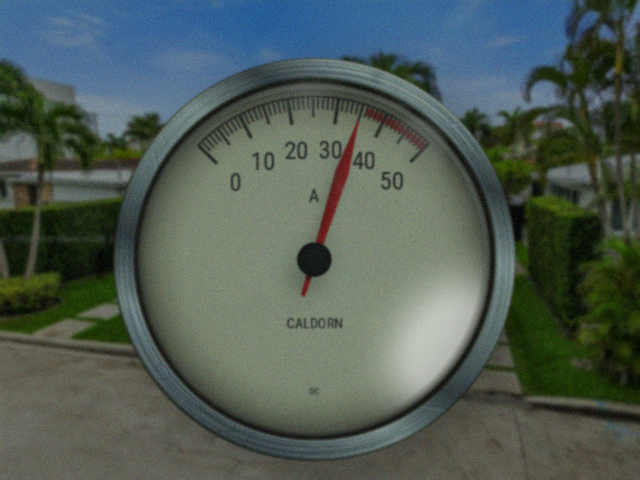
35 A
